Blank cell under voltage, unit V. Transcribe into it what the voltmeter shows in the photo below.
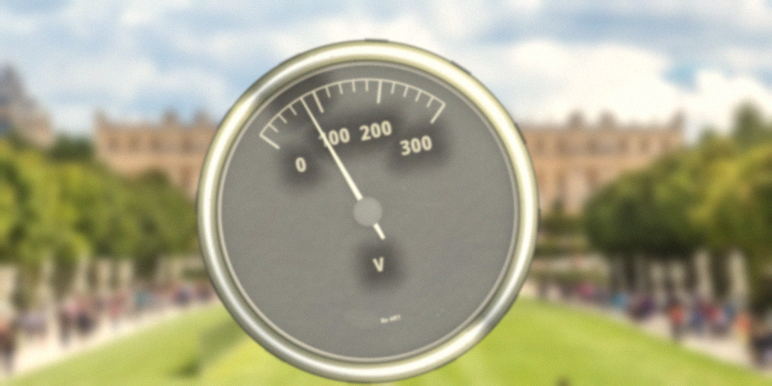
80 V
